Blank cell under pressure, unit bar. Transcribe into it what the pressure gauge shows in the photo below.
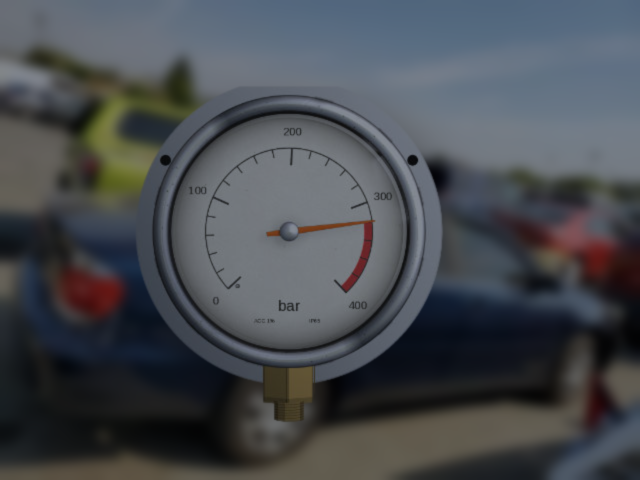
320 bar
